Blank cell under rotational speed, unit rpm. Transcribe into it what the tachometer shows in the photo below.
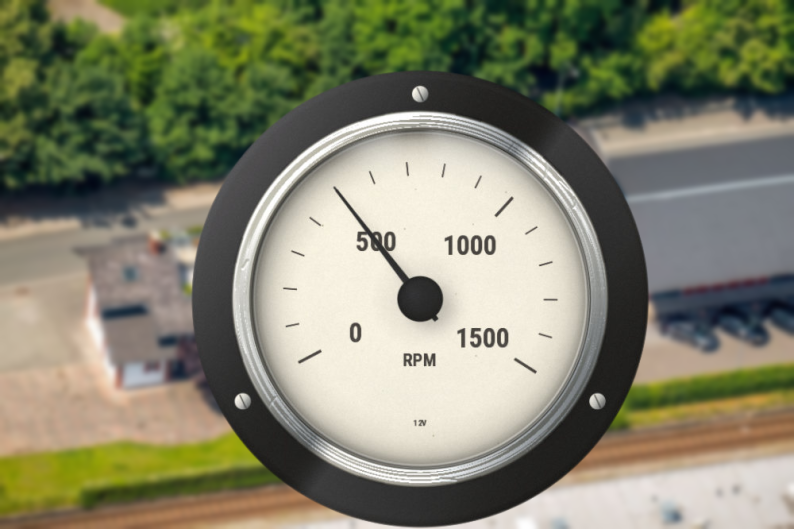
500 rpm
